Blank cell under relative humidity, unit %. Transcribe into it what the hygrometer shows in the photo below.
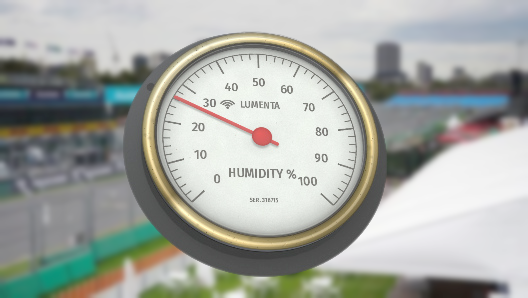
26 %
